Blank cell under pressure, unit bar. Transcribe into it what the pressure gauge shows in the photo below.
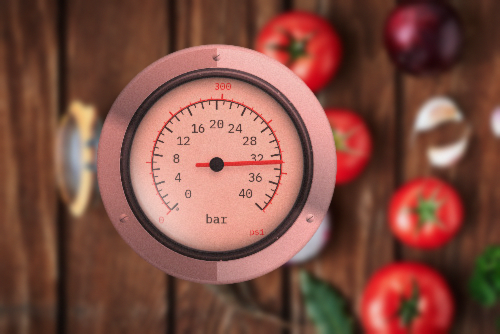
33 bar
